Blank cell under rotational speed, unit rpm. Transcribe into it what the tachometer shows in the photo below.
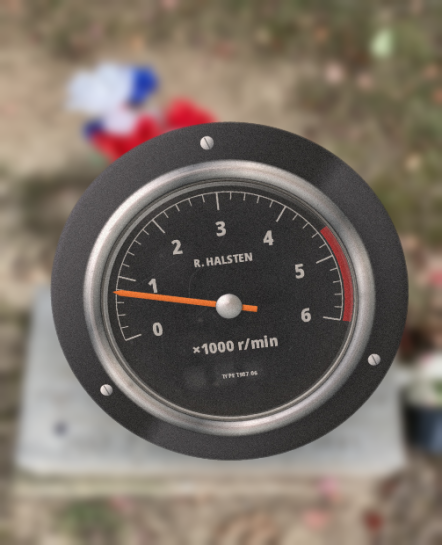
800 rpm
